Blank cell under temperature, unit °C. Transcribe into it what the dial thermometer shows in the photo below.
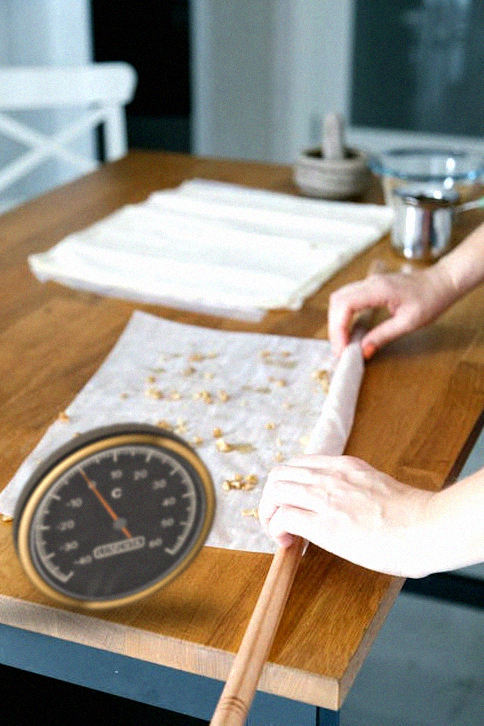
0 °C
